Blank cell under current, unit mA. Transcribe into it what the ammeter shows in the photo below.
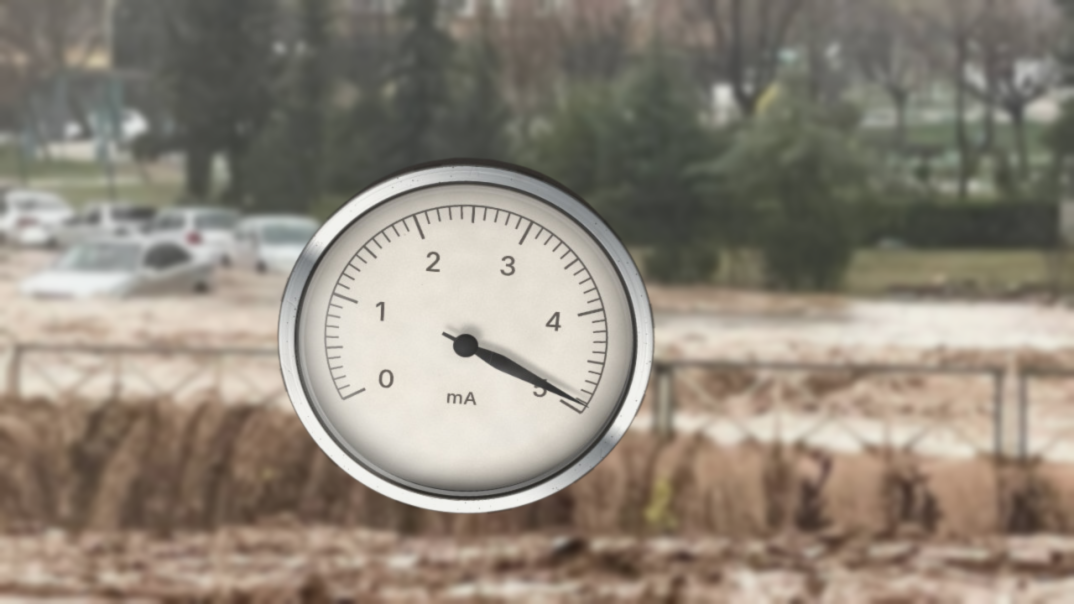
4.9 mA
